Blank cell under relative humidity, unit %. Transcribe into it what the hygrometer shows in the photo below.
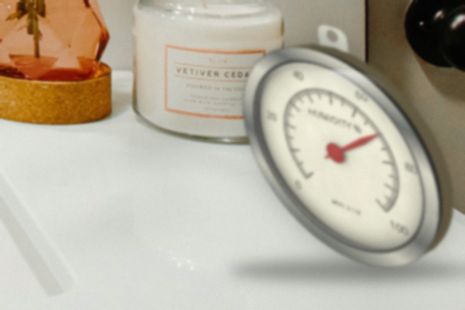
70 %
